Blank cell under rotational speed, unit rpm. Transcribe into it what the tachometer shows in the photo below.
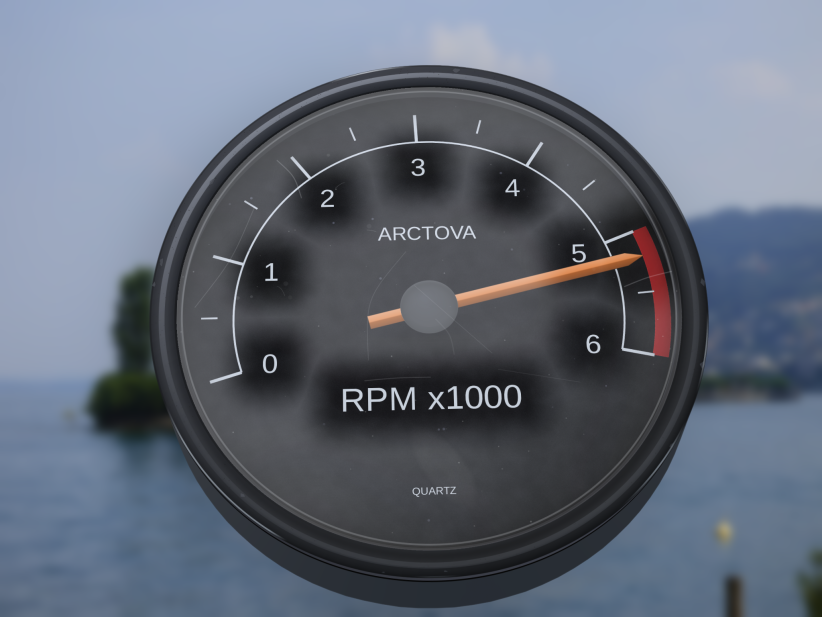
5250 rpm
